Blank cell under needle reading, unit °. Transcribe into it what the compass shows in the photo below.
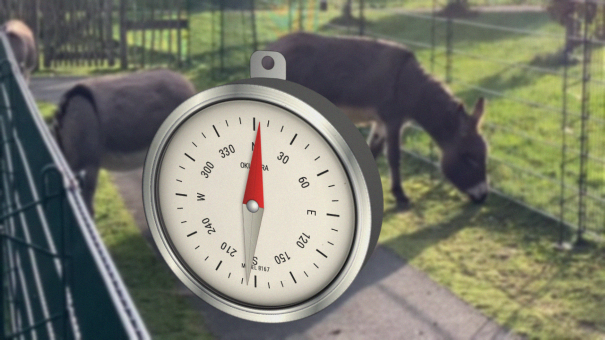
5 °
